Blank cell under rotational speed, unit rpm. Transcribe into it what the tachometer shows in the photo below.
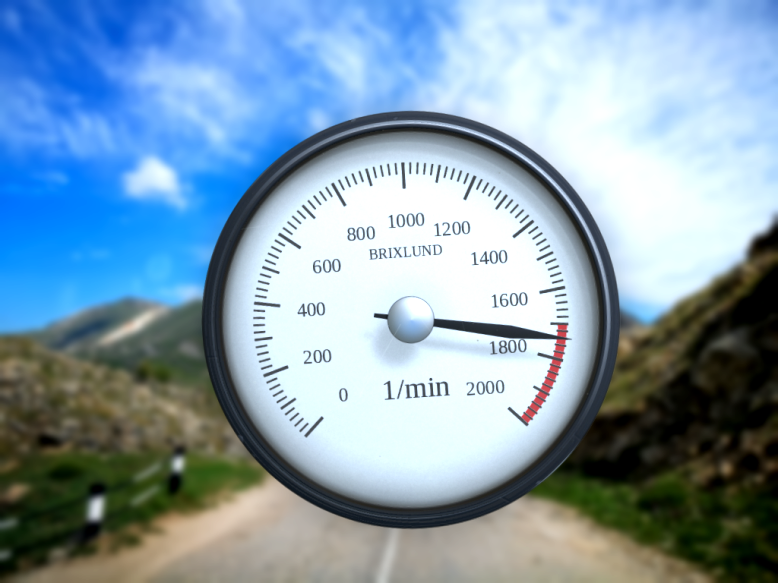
1740 rpm
